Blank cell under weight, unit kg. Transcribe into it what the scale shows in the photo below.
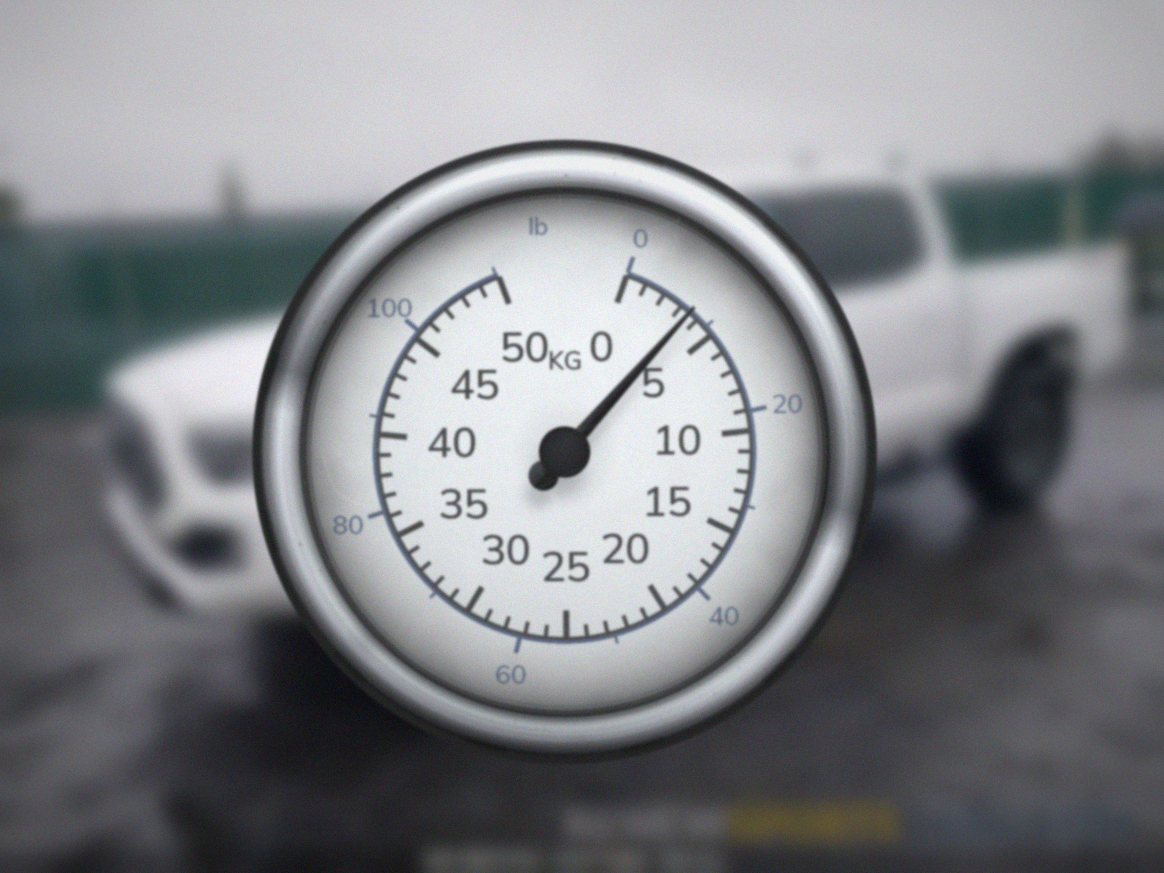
3.5 kg
